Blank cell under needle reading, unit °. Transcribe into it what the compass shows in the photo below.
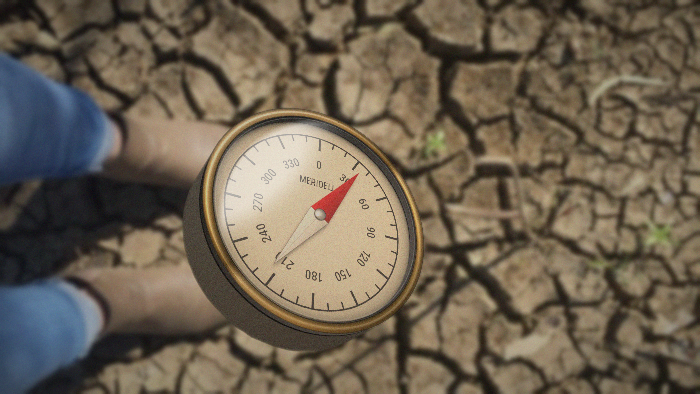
35 °
